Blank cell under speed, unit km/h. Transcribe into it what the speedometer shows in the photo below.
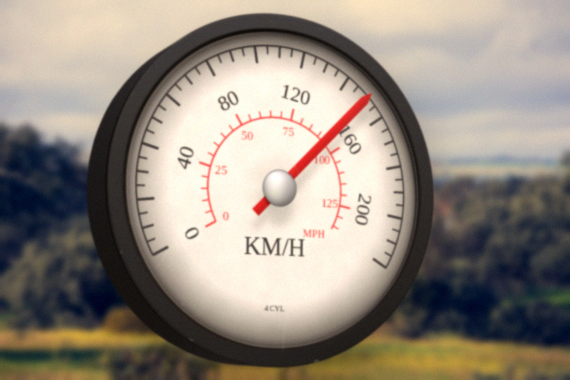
150 km/h
